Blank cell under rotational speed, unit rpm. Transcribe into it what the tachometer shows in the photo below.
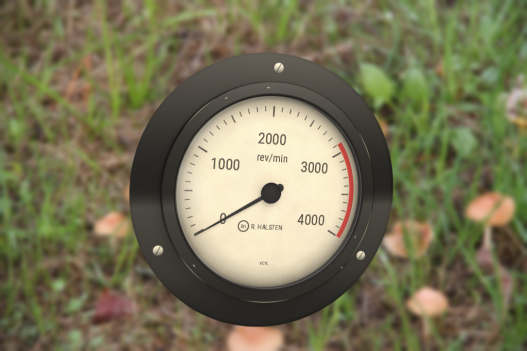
0 rpm
